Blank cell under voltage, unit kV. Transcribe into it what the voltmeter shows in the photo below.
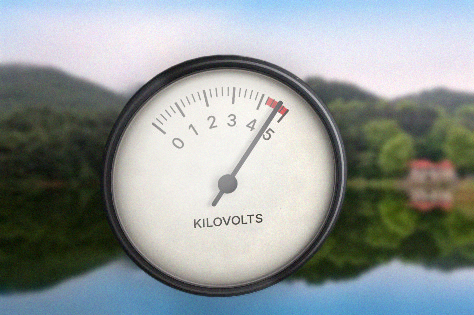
4.6 kV
